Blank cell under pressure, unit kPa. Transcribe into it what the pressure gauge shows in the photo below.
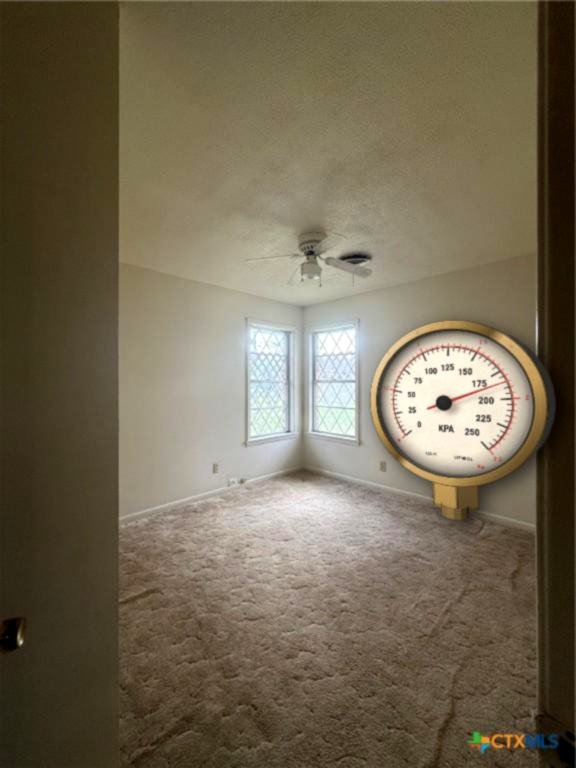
185 kPa
